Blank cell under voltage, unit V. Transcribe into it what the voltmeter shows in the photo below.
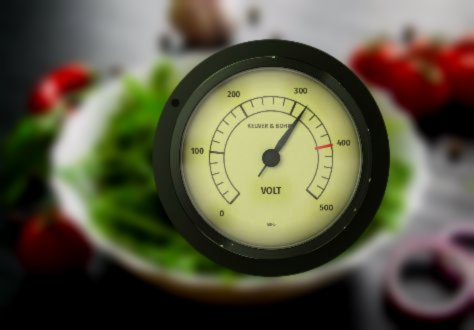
320 V
